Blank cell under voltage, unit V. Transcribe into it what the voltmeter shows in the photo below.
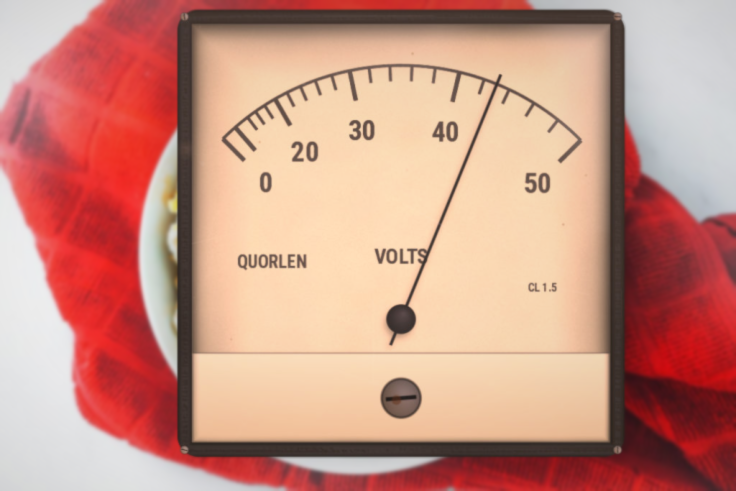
43 V
